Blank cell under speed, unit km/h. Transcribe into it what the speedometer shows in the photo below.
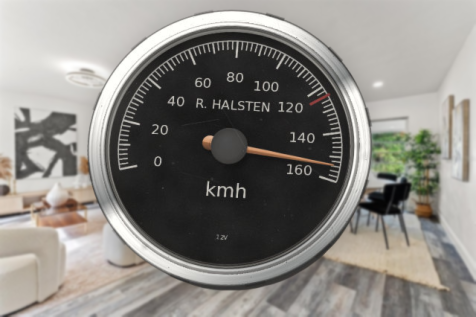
154 km/h
